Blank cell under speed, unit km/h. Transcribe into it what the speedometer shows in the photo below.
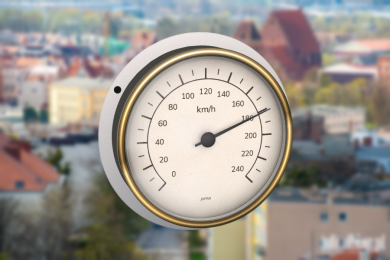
180 km/h
